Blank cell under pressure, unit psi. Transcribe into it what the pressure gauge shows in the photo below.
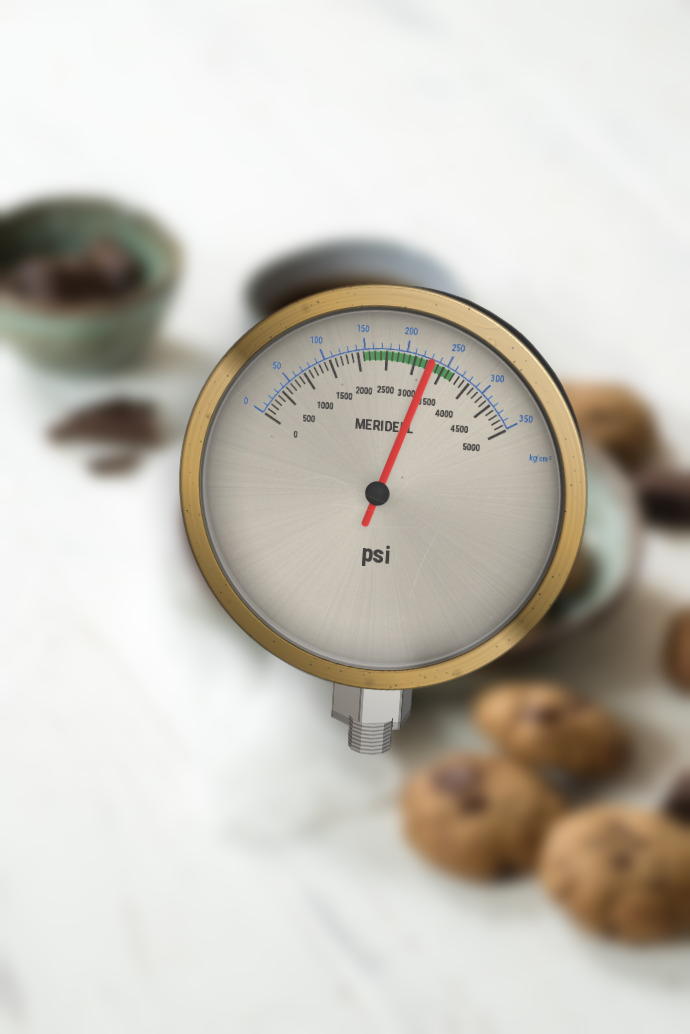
3300 psi
